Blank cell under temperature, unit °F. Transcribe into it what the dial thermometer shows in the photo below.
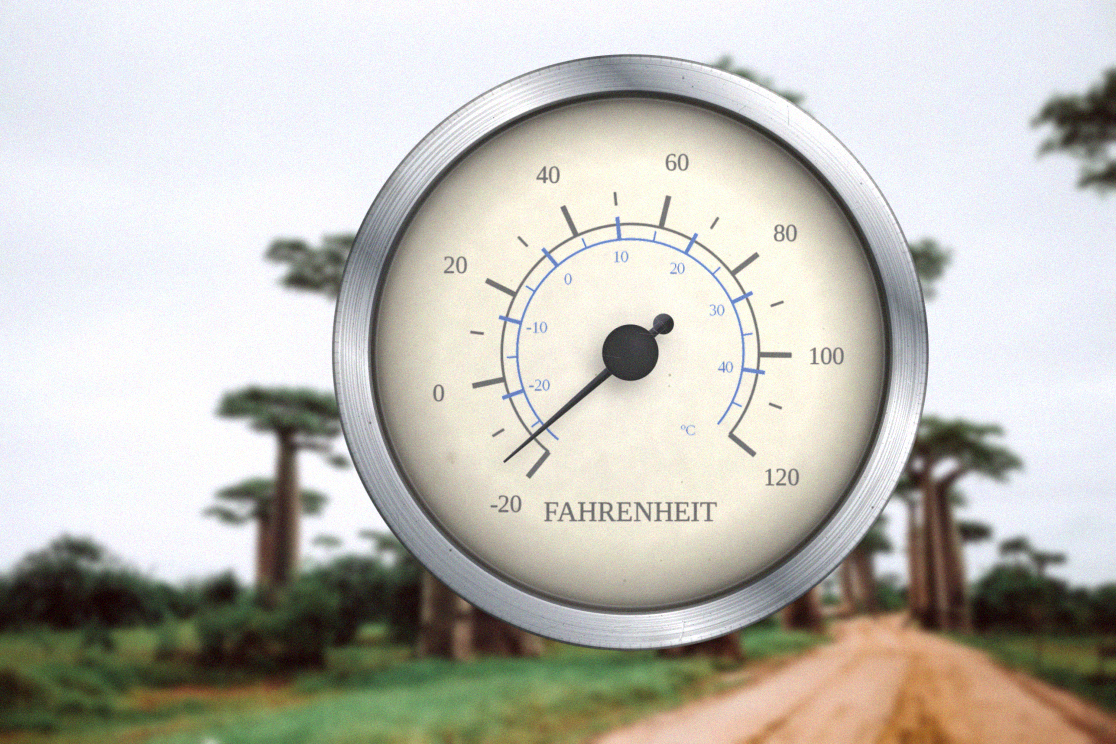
-15 °F
